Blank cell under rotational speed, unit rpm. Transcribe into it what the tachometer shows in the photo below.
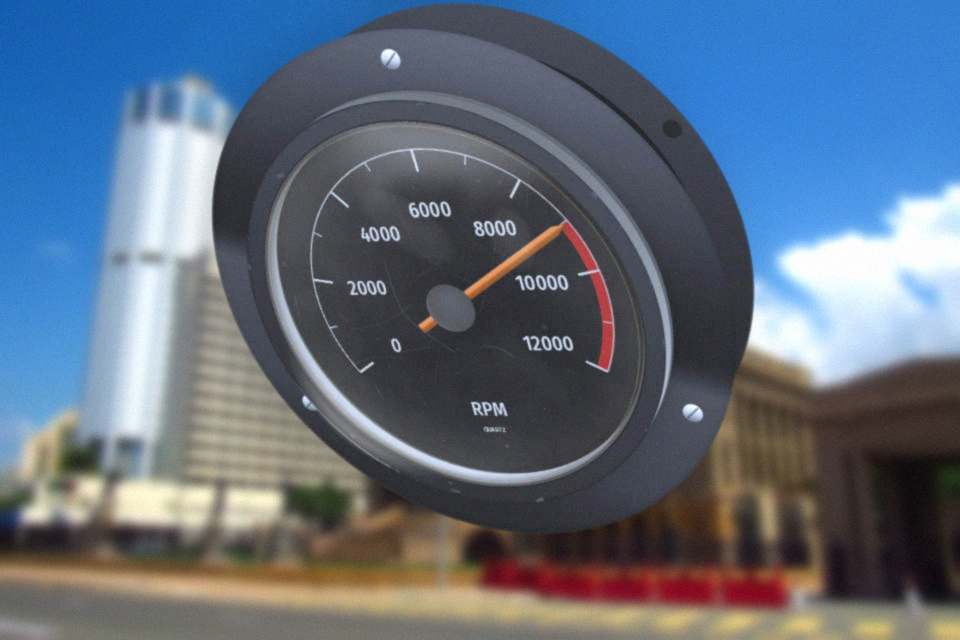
9000 rpm
